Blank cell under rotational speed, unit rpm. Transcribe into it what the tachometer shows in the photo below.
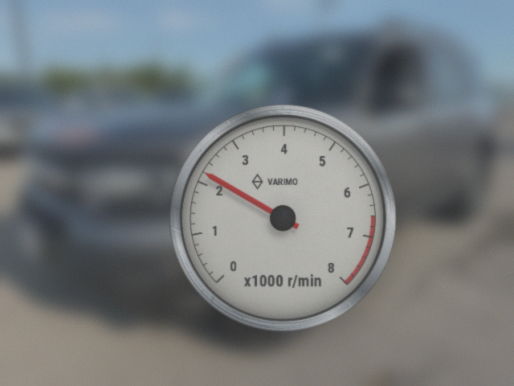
2200 rpm
